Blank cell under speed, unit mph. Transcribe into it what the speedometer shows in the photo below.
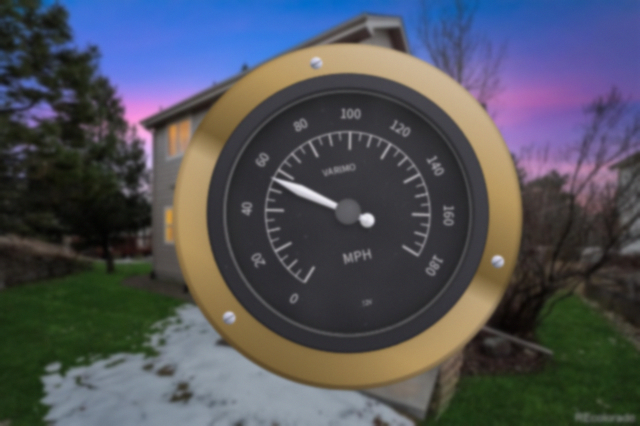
55 mph
